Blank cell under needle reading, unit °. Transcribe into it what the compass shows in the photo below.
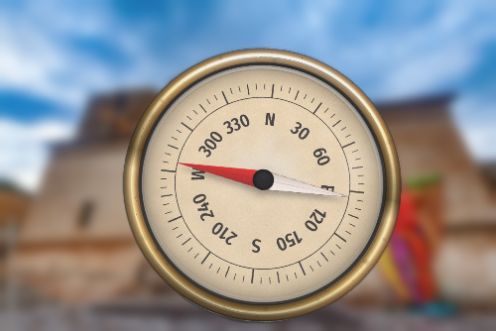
275 °
